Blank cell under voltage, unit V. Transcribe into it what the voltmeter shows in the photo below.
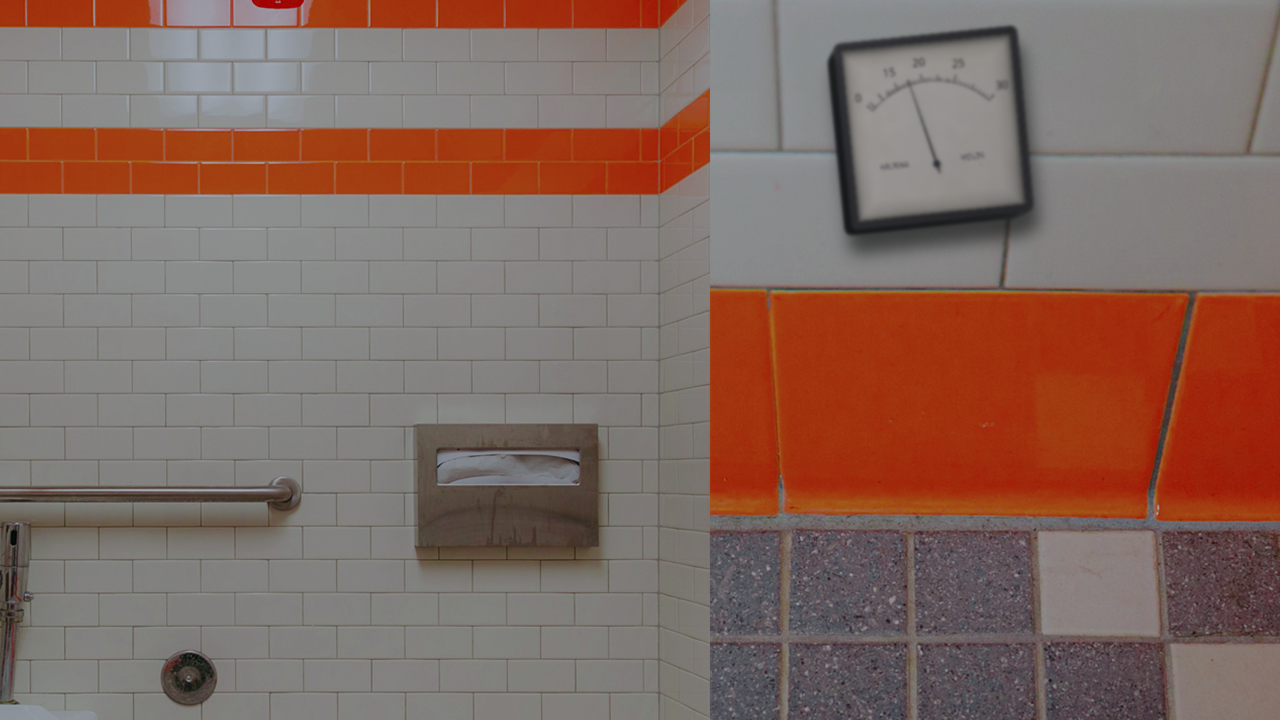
17.5 V
